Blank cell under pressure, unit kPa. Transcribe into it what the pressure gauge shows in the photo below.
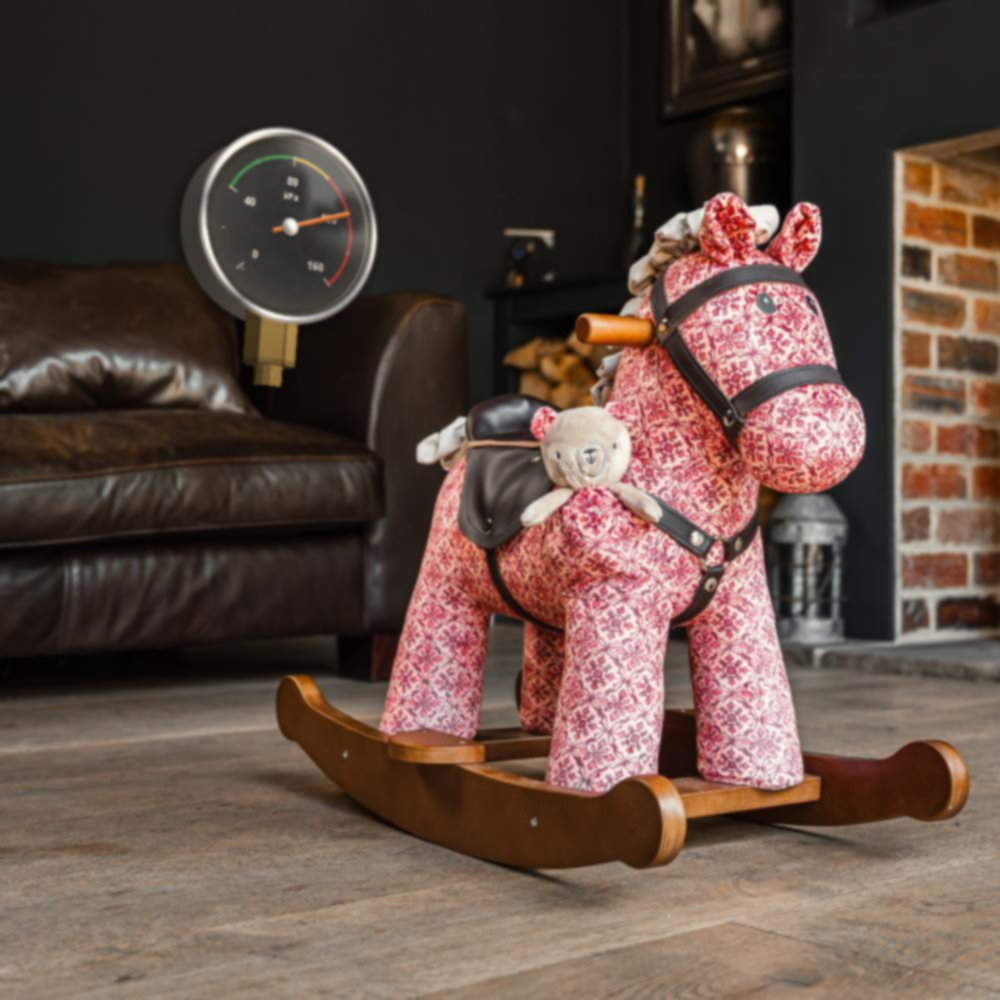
120 kPa
